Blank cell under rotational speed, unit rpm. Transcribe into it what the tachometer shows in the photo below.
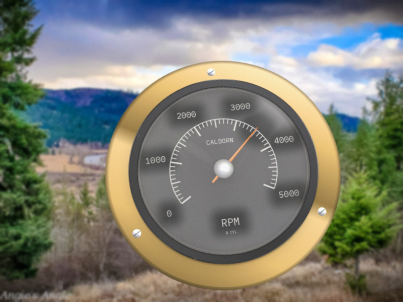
3500 rpm
